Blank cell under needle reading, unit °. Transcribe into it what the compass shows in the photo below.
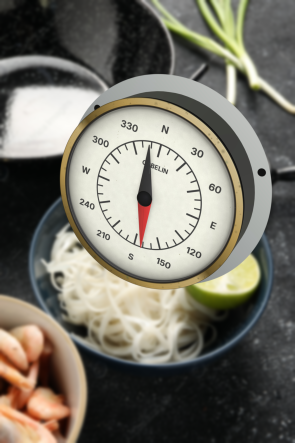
170 °
